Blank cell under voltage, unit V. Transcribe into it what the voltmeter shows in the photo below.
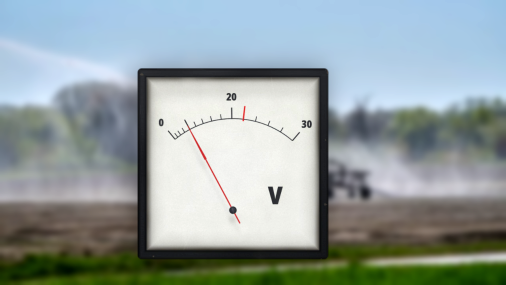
10 V
